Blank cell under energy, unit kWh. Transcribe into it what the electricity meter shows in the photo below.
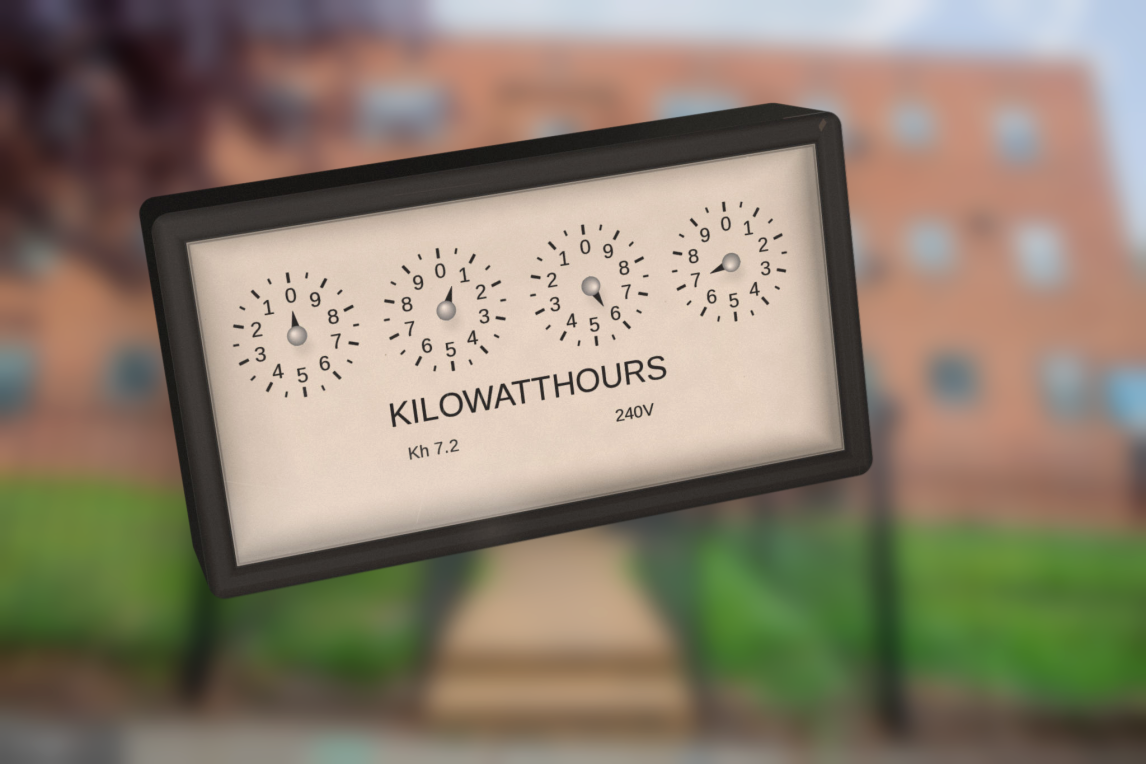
57 kWh
